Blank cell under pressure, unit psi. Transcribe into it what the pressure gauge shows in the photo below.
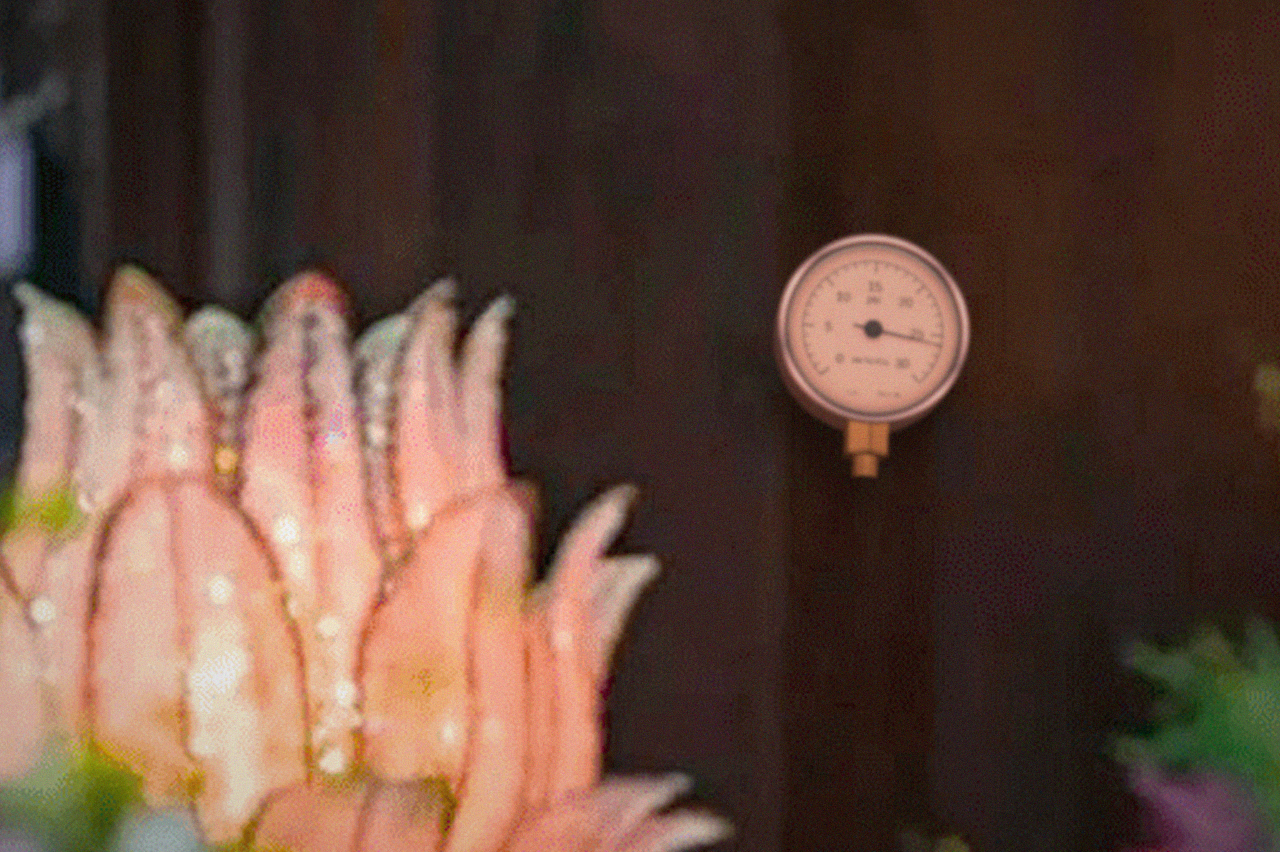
26 psi
